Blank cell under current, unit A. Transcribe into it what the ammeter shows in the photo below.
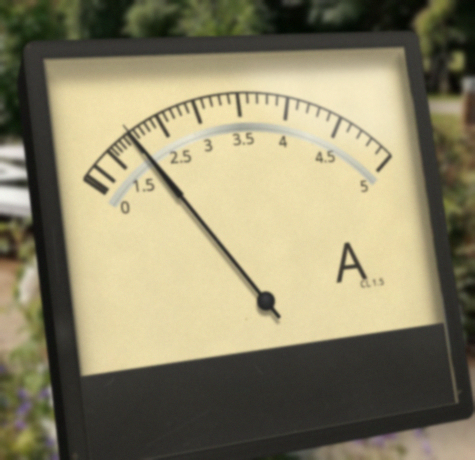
2 A
